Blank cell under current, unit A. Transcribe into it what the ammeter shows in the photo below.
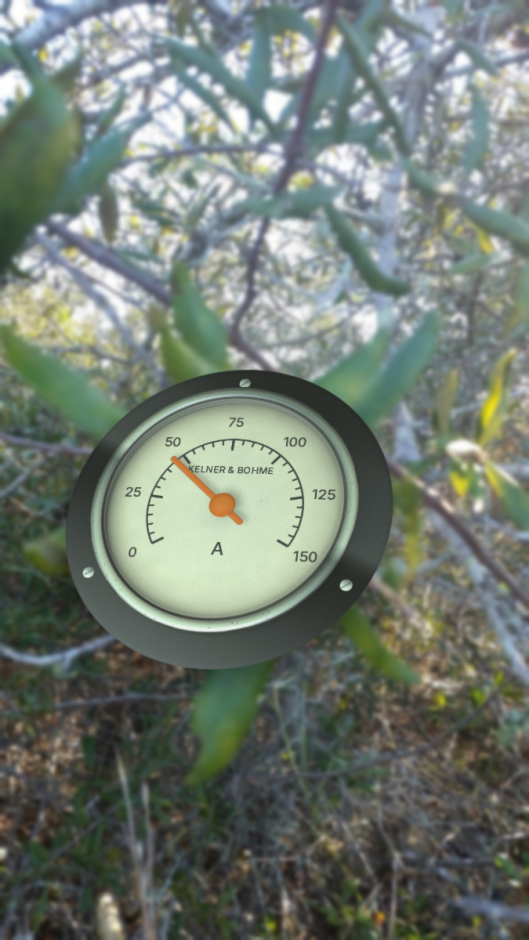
45 A
